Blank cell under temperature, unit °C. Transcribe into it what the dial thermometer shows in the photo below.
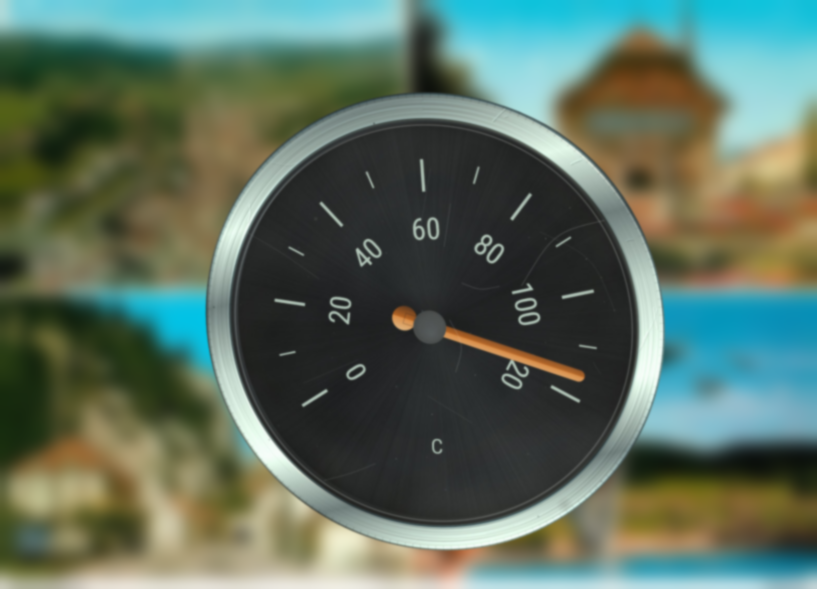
115 °C
